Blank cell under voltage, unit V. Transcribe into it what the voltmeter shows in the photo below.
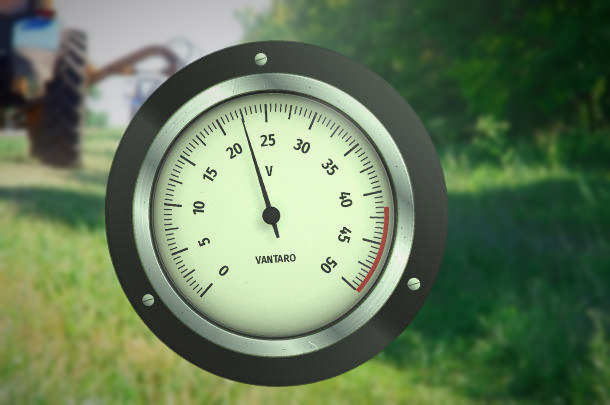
22.5 V
